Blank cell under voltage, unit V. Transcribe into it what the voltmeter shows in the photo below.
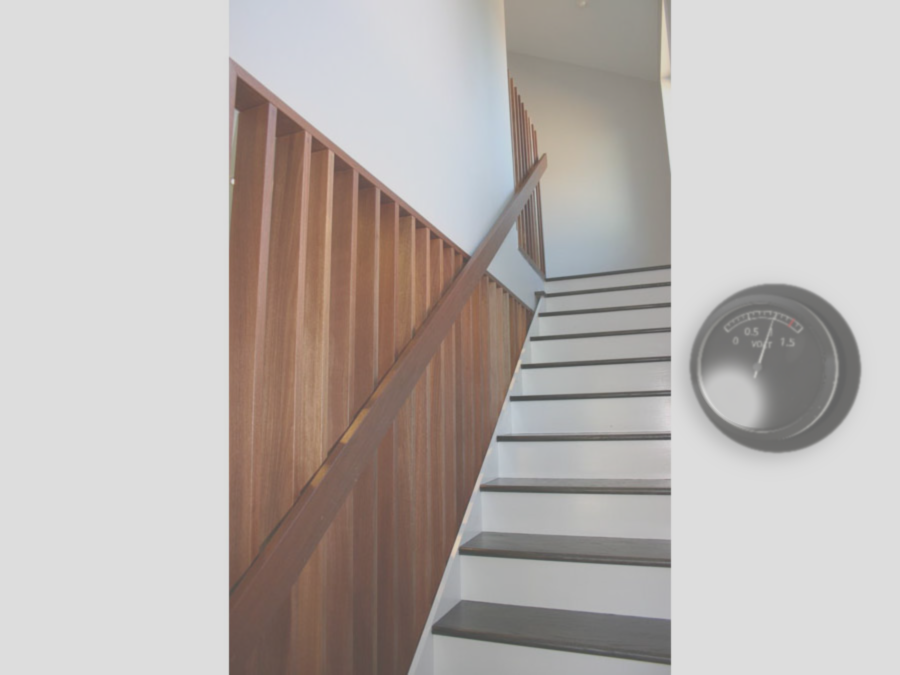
1 V
